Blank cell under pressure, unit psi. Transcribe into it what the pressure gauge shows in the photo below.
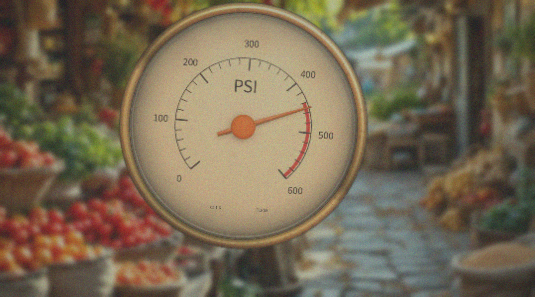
450 psi
